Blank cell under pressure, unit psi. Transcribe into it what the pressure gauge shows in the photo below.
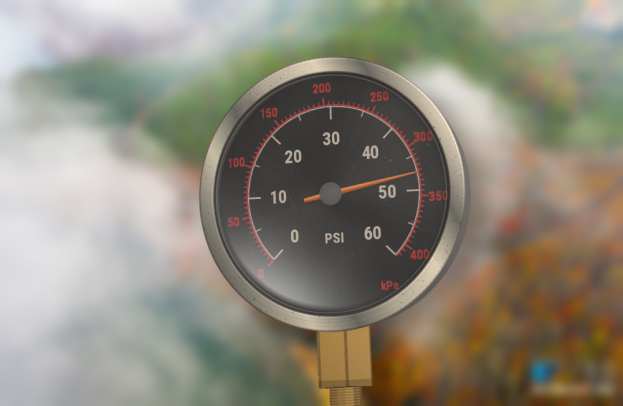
47.5 psi
